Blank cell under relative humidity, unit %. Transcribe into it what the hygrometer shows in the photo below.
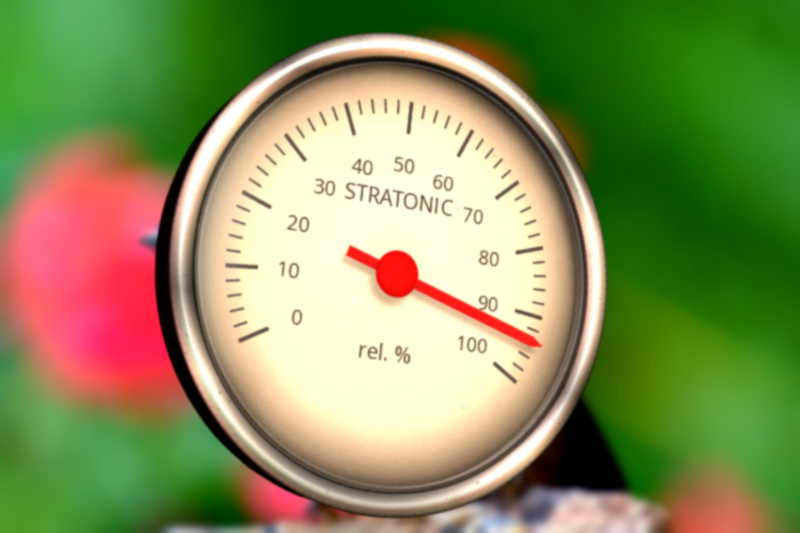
94 %
